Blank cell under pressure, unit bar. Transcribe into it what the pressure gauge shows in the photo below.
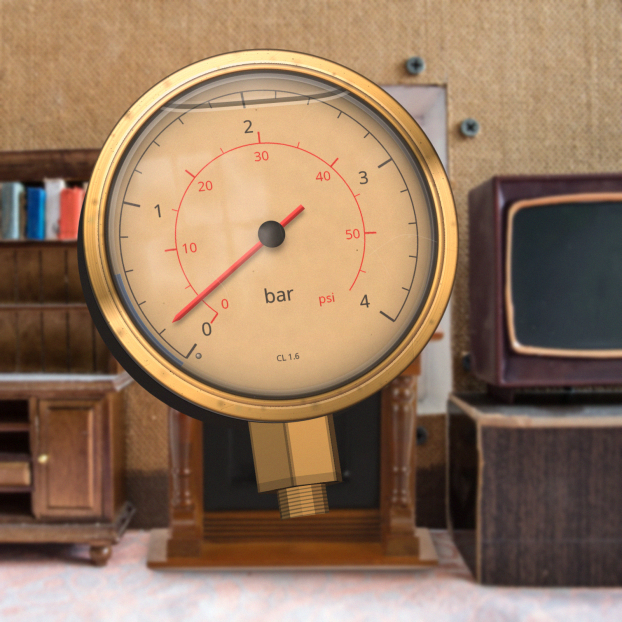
0.2 bar
